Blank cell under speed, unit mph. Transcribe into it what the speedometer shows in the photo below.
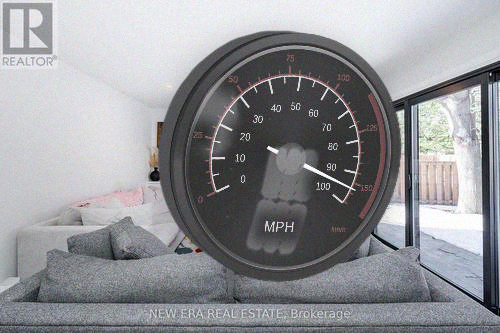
95 mph
